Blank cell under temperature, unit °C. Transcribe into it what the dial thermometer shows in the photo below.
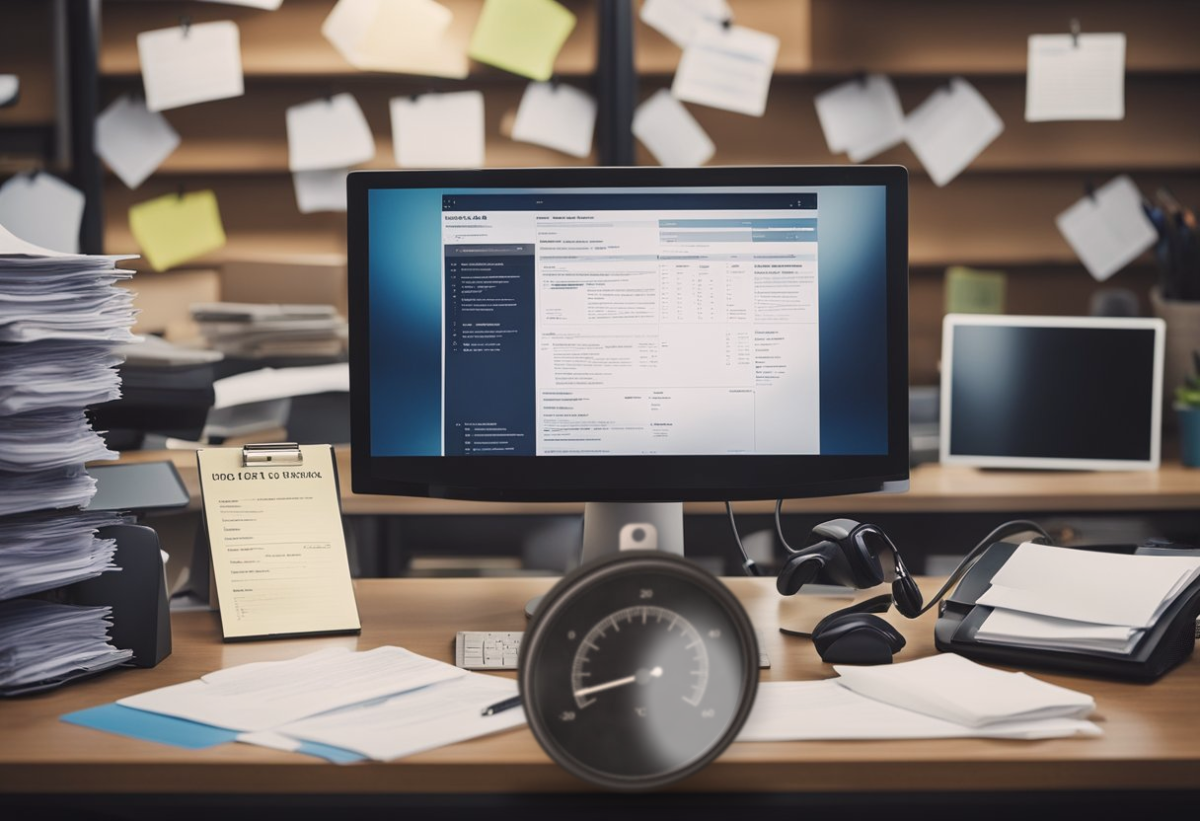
-15 °C
